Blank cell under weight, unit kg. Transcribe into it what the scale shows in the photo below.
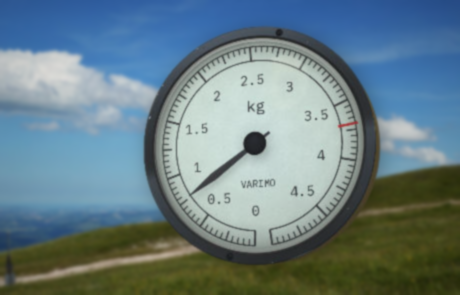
0.75 kg
